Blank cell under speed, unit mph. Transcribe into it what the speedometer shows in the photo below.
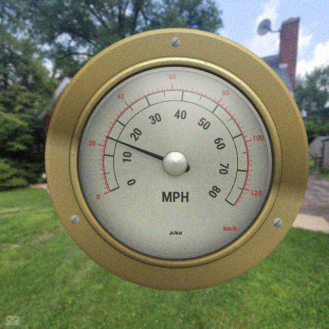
15 mph
